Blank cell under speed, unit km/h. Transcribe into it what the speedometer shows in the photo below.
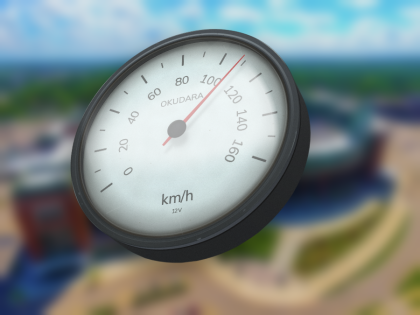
110 km/h
